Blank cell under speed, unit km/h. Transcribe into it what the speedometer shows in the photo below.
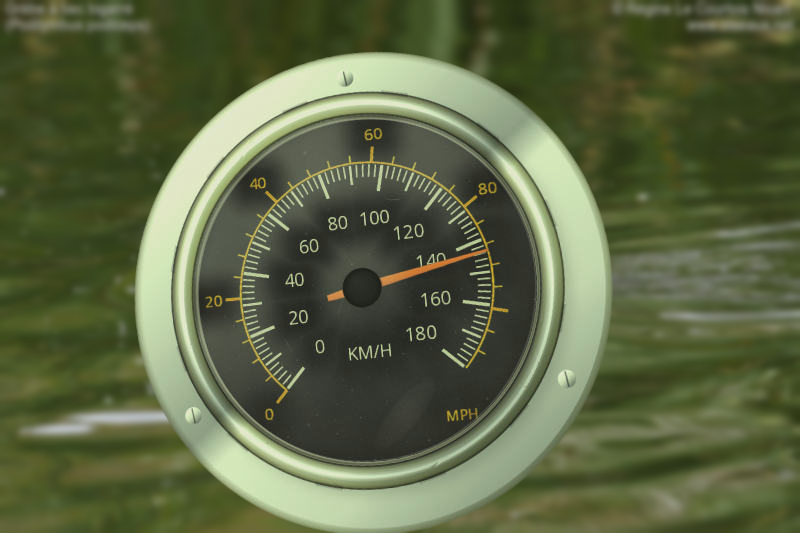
144 km/h
